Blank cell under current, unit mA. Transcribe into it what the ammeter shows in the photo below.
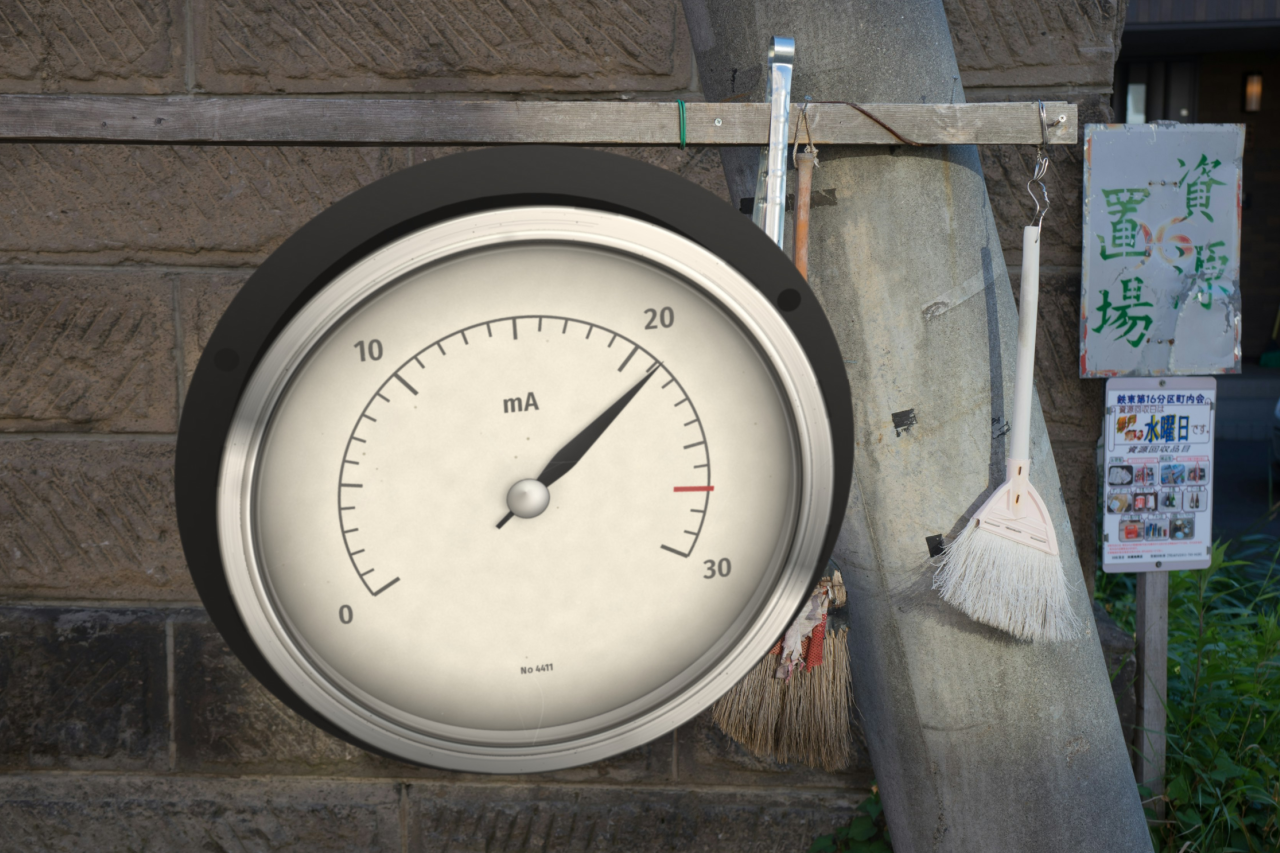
21 mA
